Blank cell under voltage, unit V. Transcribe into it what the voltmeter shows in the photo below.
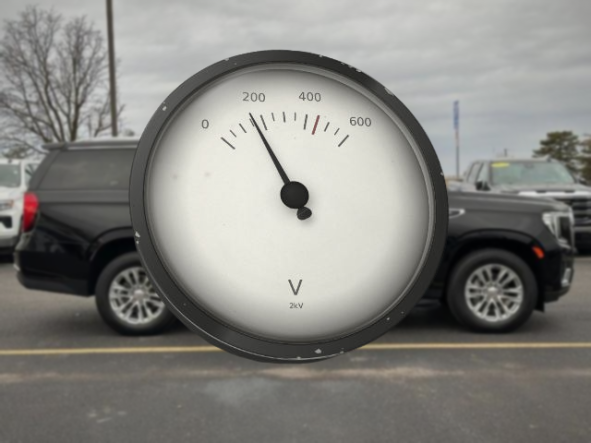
150 V
